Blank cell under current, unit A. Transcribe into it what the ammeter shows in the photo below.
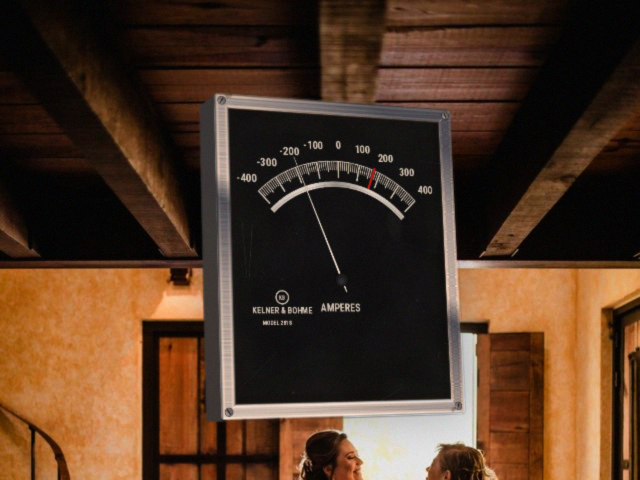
-200 A
